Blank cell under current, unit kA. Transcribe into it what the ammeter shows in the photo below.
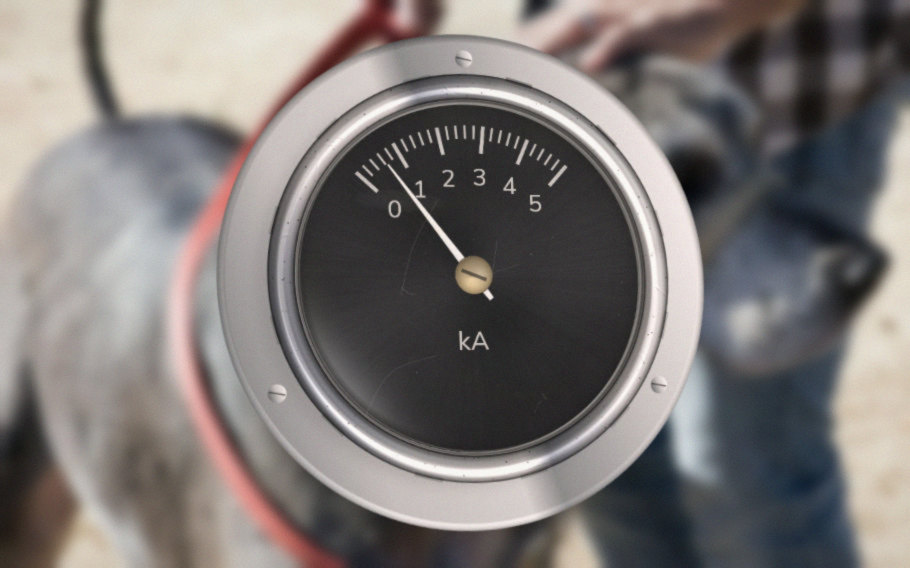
0.6 kA
